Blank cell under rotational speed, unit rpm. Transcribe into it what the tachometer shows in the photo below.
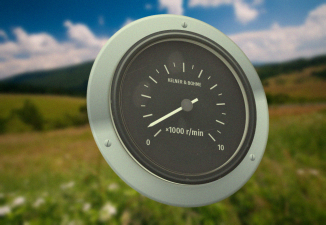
500 rpm
